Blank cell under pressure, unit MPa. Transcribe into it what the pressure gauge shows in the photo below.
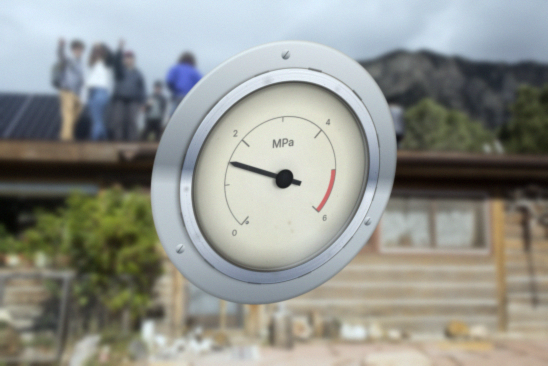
1.5 MPa
